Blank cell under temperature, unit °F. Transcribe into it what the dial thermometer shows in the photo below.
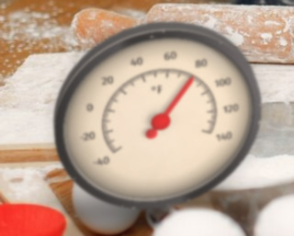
80 °F
